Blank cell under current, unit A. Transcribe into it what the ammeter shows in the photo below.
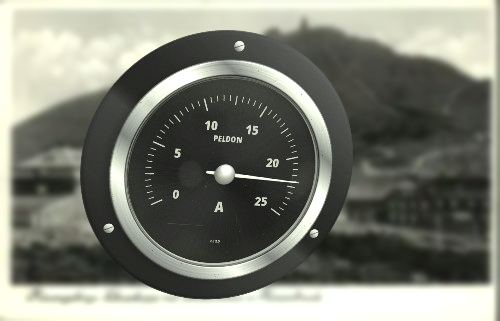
22 A
